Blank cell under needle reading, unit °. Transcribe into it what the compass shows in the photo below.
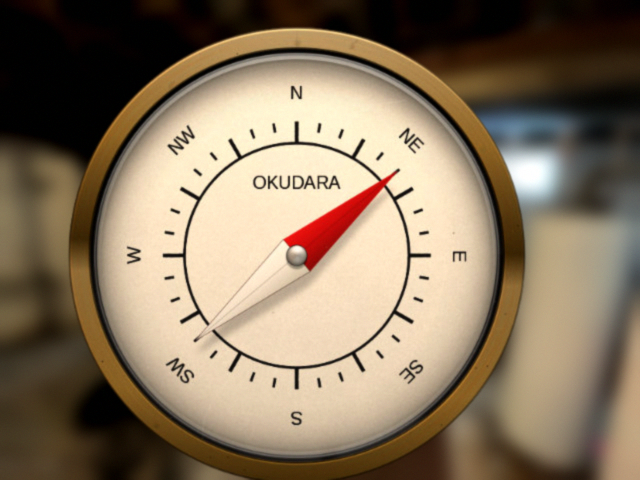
50 °
